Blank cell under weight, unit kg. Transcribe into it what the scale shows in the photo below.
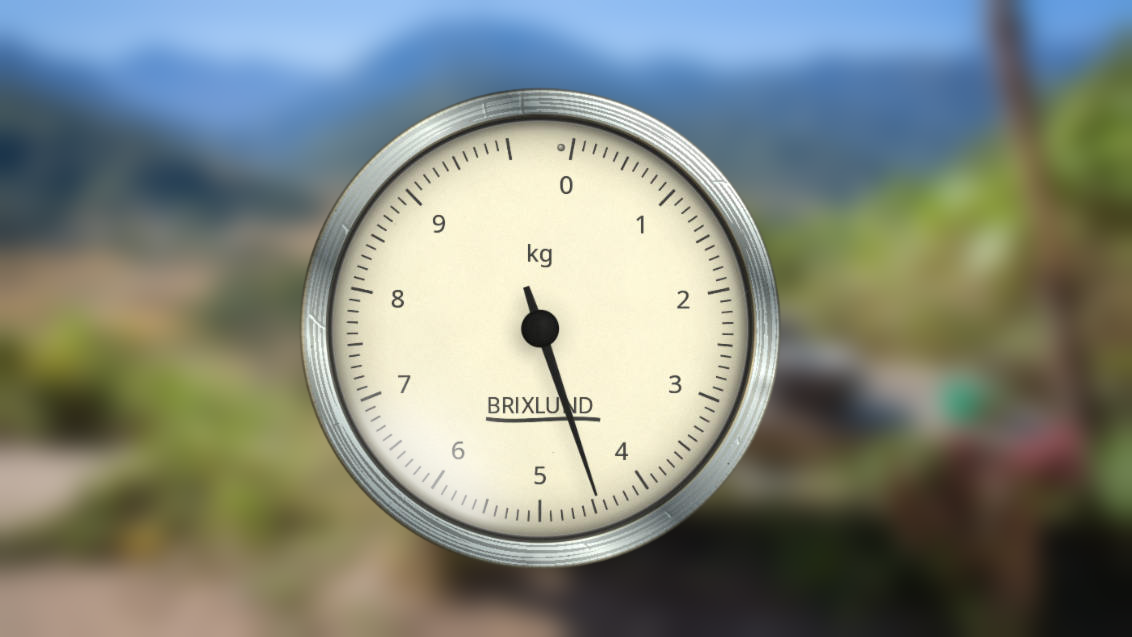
4.45 kg
